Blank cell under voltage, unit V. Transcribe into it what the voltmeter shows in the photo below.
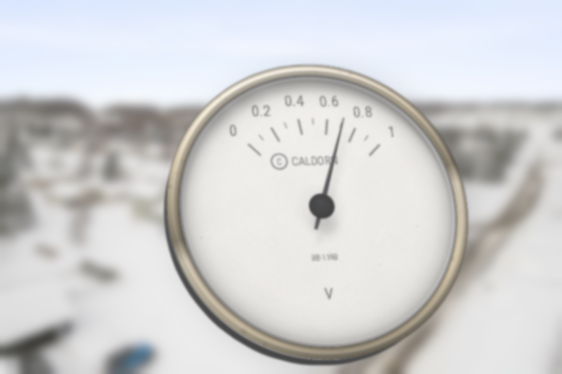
0.7 V
